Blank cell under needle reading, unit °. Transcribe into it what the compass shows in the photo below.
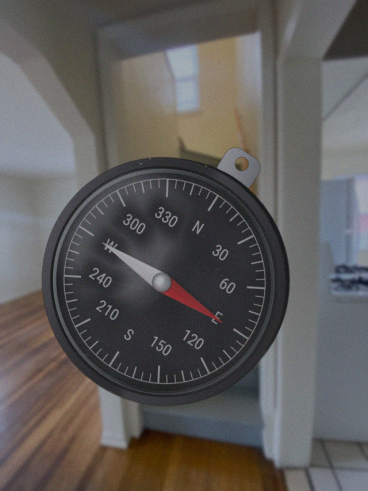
90 °
